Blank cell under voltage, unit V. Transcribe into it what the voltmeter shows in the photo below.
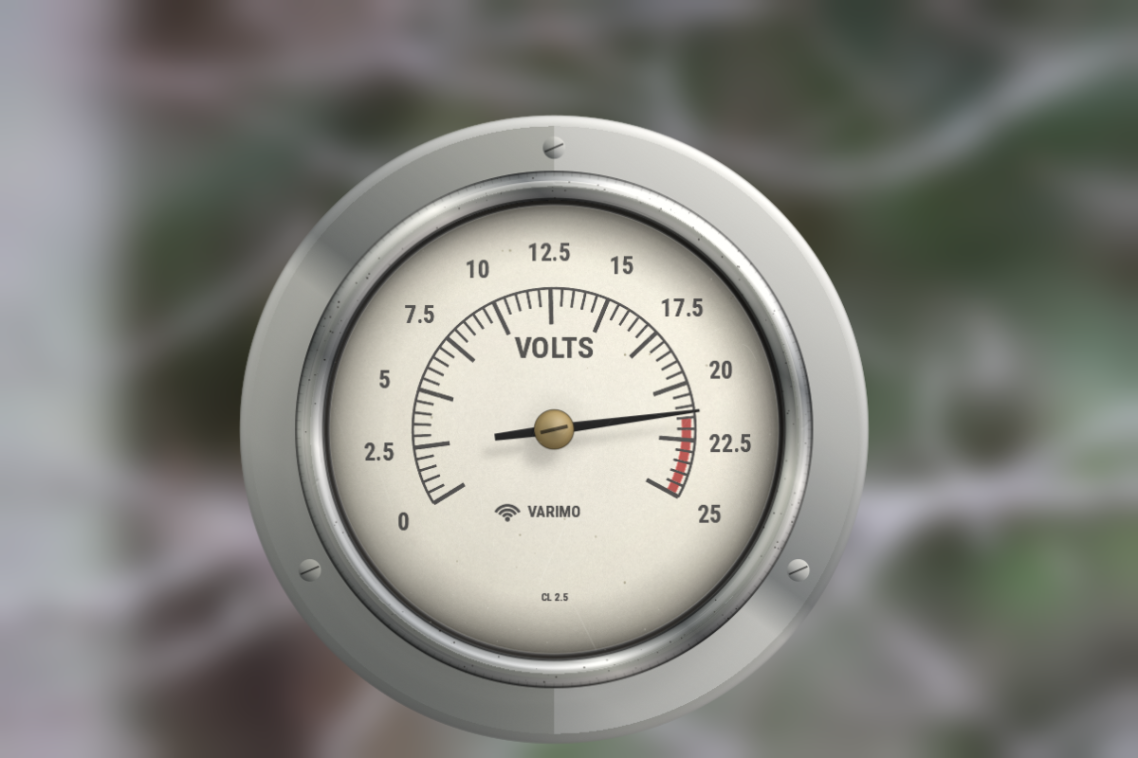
21.25 V
